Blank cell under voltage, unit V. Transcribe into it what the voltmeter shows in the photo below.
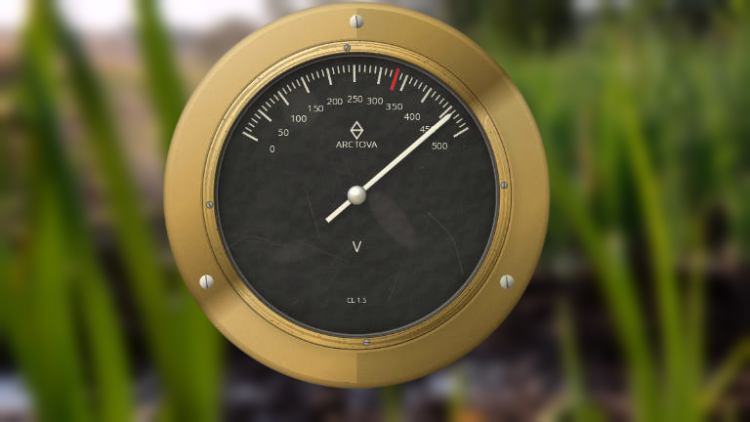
460 V
